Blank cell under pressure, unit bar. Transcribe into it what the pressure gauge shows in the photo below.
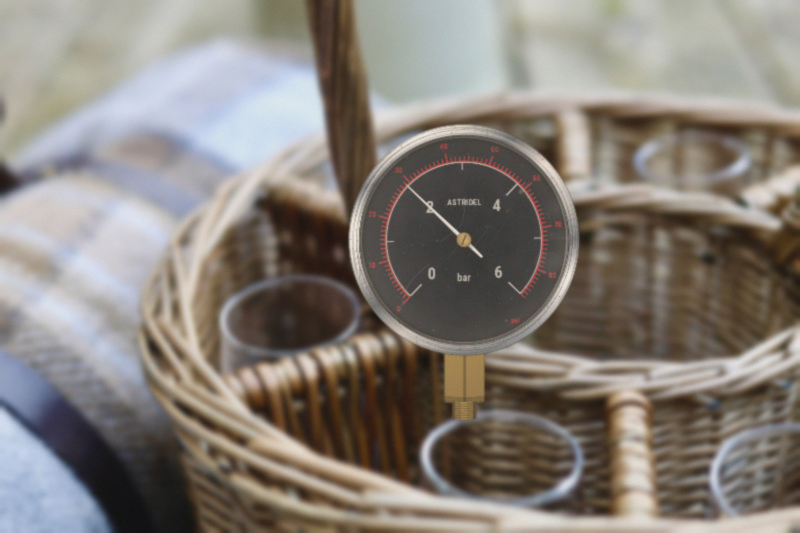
2 bar
